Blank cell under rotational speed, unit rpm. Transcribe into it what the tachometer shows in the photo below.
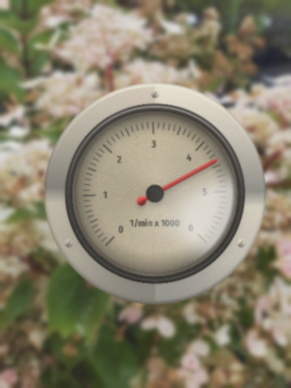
4400 rpm
